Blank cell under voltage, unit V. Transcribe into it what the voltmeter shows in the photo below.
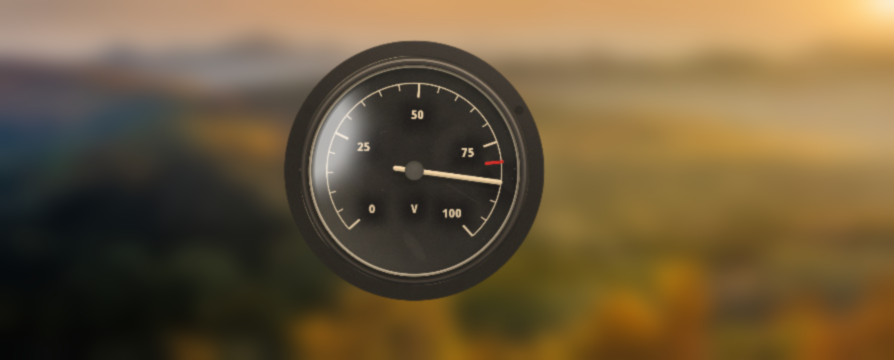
85 V
